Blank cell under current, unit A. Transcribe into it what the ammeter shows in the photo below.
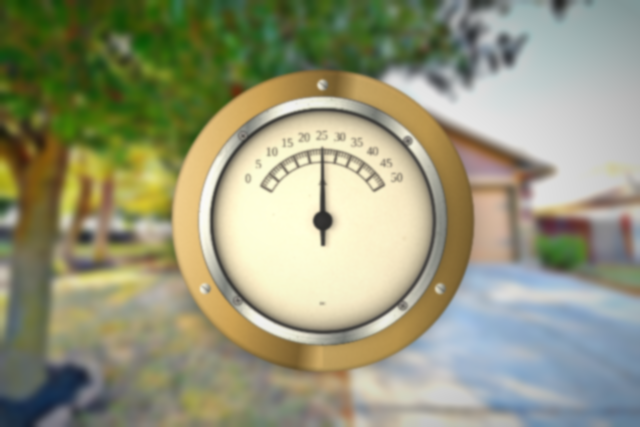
25 A
